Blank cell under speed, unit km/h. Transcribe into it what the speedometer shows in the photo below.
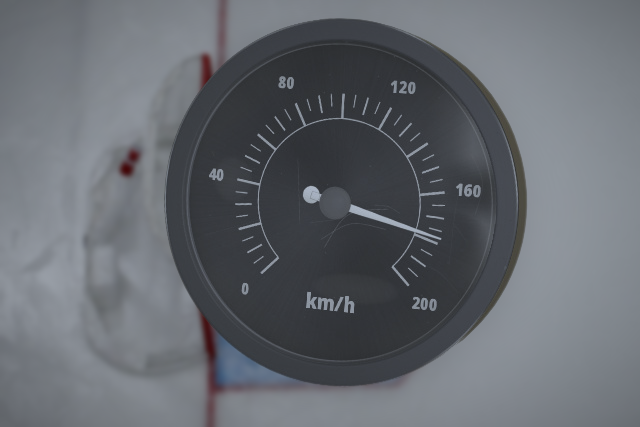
177.5 km/h
